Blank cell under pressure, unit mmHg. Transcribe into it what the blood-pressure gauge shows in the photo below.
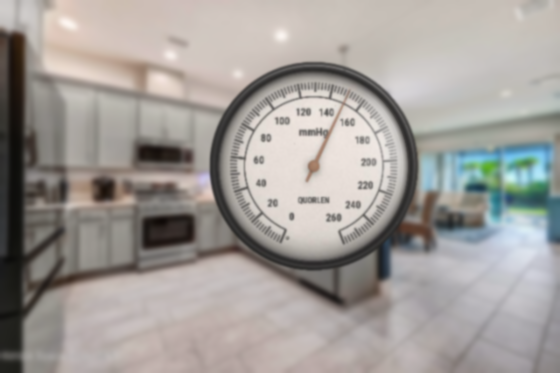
150 mmHg
